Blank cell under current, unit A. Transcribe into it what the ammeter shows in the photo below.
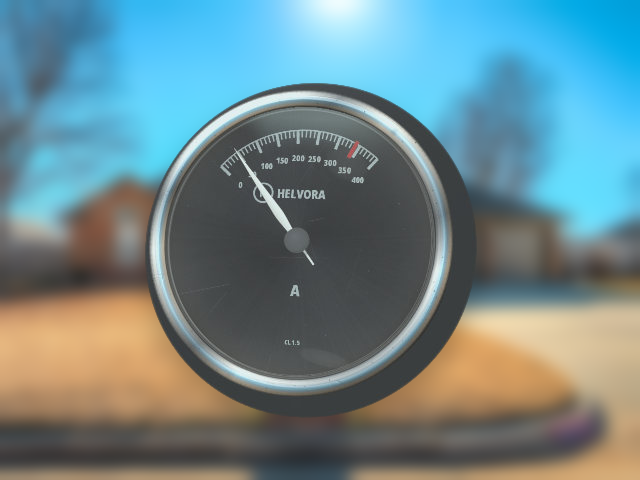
50 A
